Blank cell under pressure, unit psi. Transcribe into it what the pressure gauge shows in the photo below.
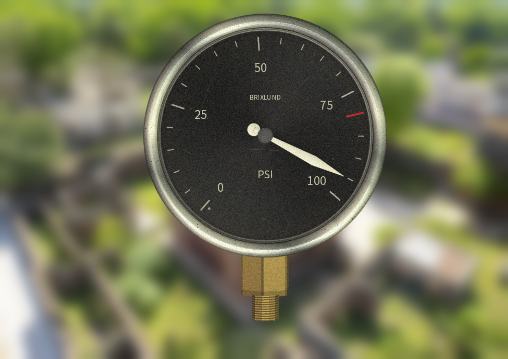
95 psi
